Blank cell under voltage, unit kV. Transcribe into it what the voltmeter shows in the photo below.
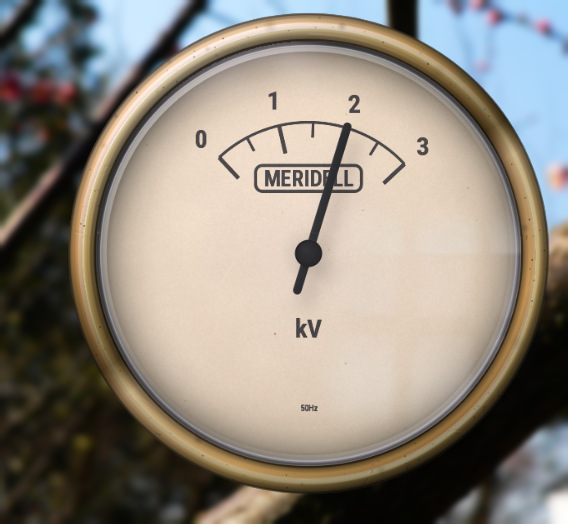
2 kV
